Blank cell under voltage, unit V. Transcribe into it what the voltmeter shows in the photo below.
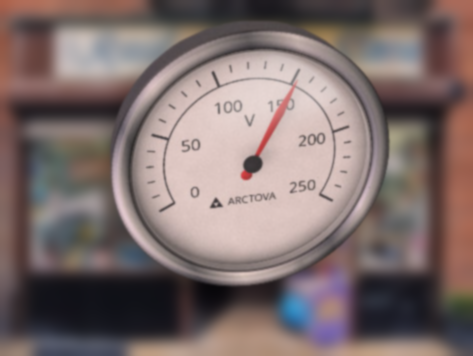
150 V
